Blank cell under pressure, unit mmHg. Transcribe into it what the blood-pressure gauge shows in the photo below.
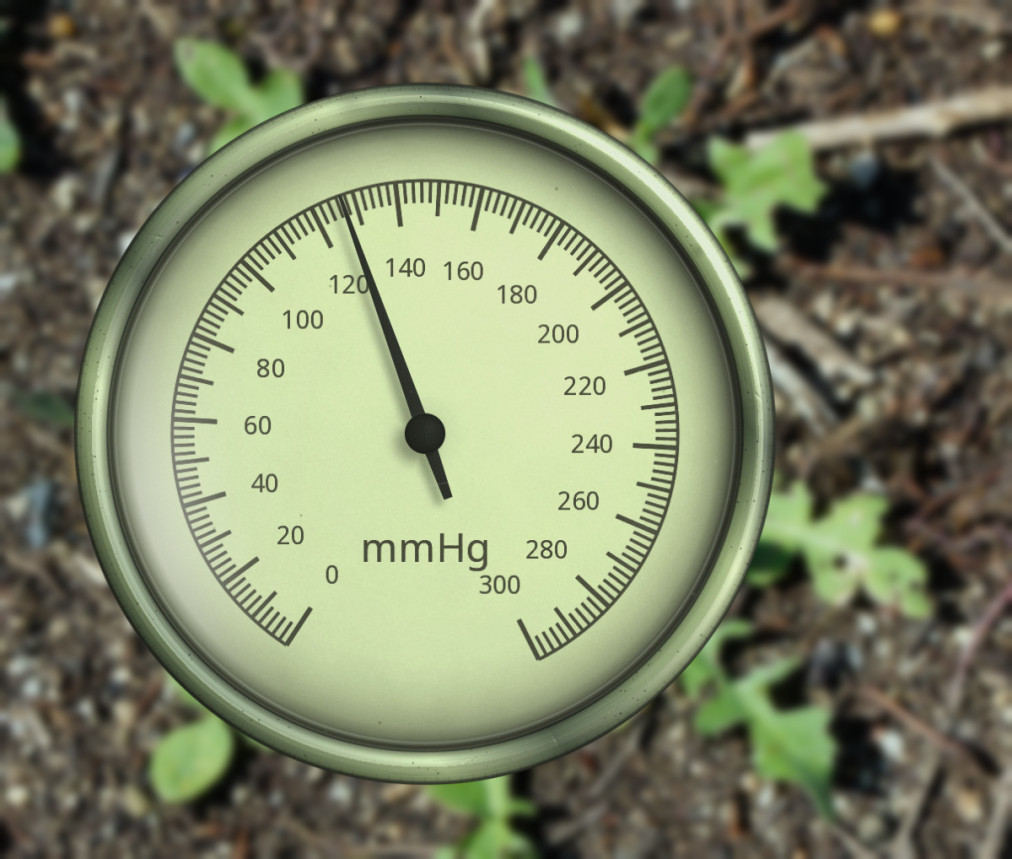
127 mmHg
